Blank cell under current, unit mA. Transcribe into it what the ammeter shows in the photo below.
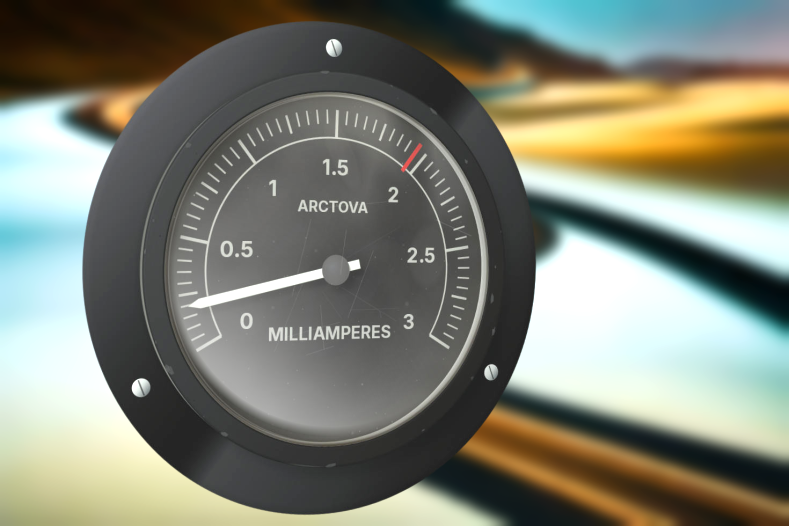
0.2 mA
